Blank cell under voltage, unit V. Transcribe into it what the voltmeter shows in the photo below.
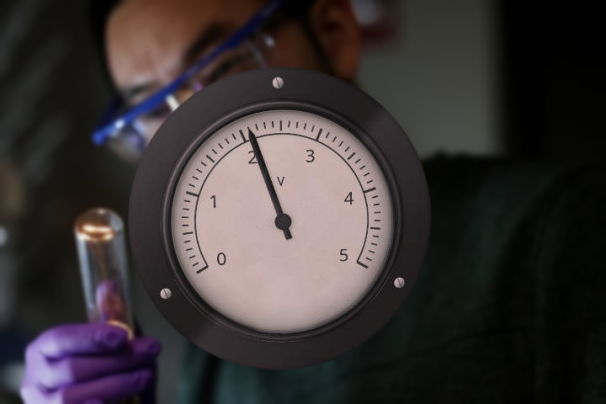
2.1 V
